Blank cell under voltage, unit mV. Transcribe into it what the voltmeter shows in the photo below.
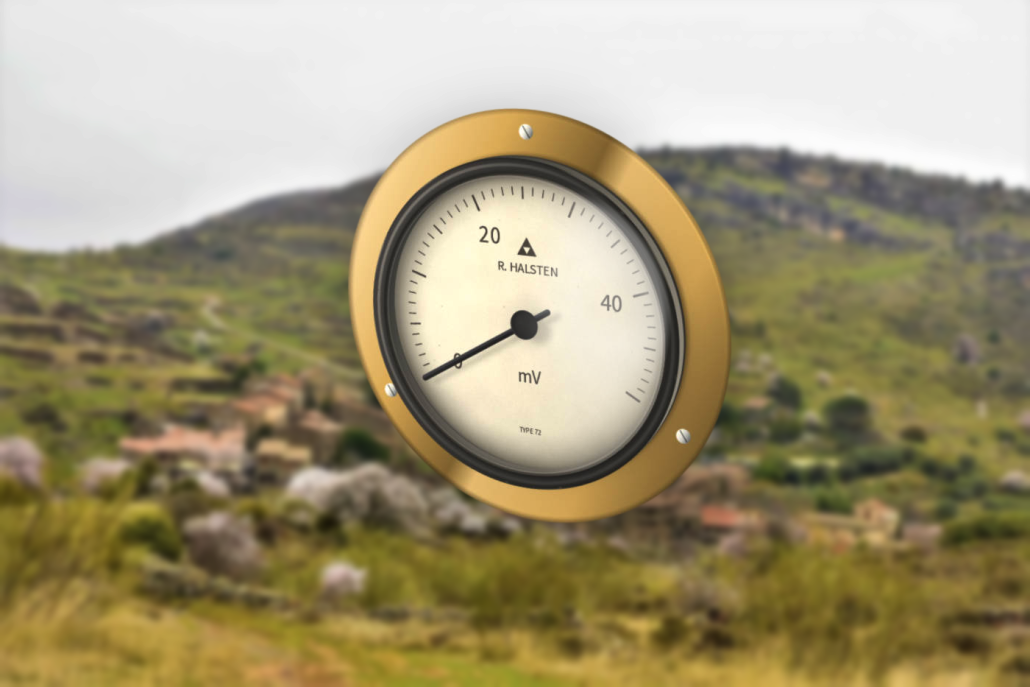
0 mV
